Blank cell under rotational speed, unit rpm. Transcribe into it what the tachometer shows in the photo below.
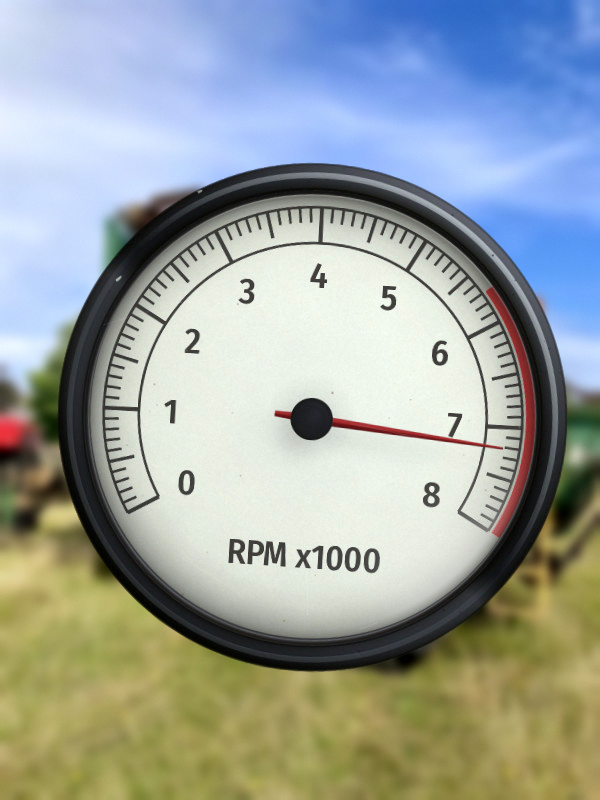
7200 rpm
